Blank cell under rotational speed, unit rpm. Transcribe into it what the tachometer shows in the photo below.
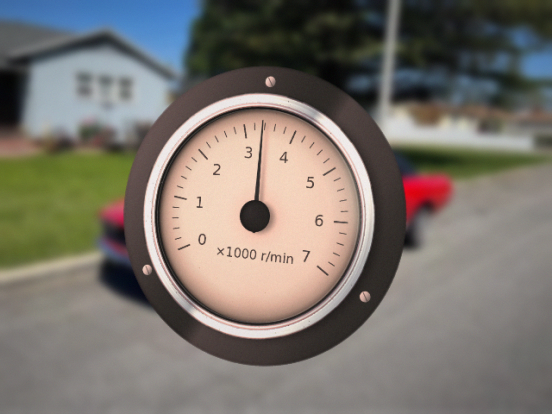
3400 rpm
